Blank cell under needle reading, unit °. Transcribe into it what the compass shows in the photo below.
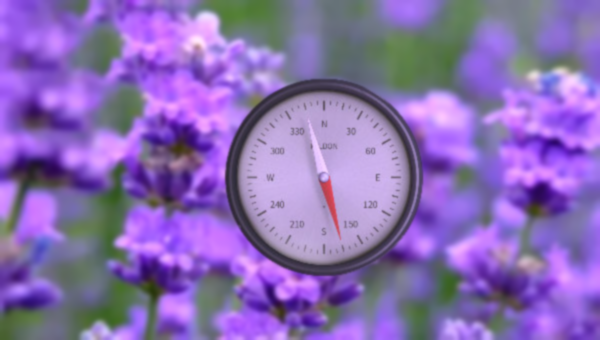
165 °
